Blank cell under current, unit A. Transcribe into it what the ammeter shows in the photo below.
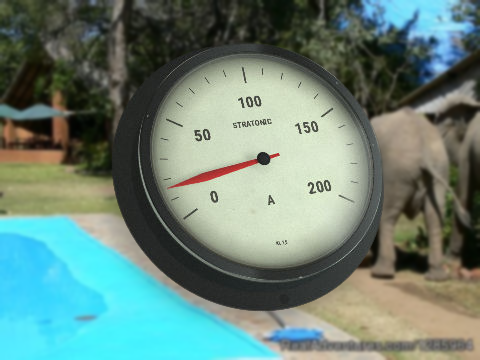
15 A
